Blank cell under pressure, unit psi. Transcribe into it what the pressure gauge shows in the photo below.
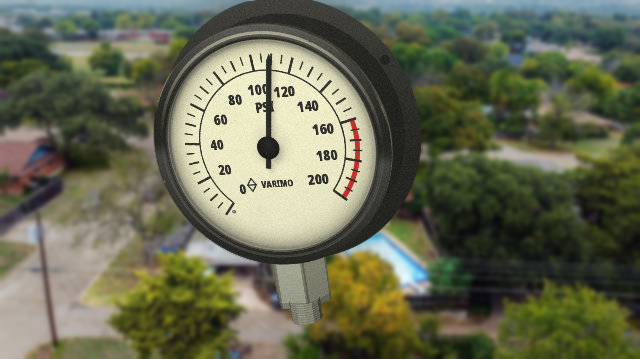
110 psi
